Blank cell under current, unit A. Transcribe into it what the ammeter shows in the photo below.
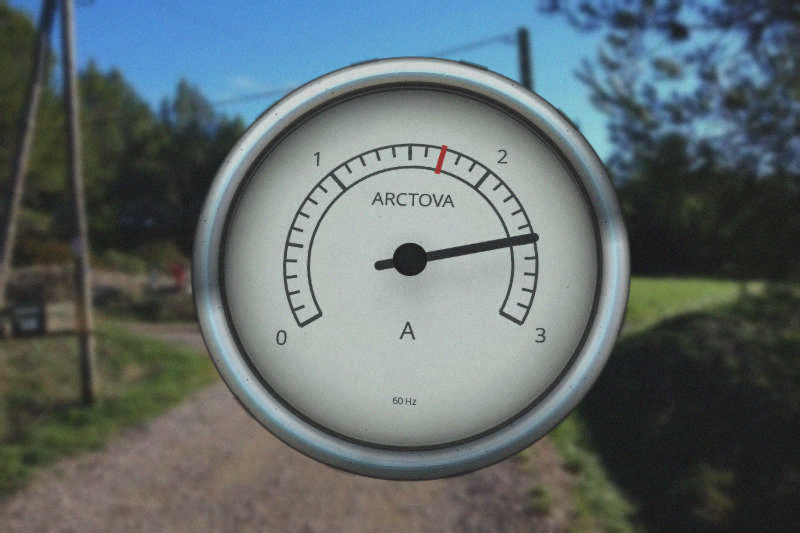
2.5 A
